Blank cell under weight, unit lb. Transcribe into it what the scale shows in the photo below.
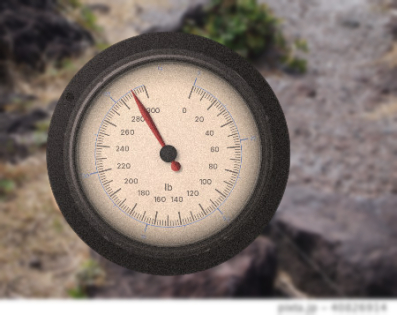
290 lb
